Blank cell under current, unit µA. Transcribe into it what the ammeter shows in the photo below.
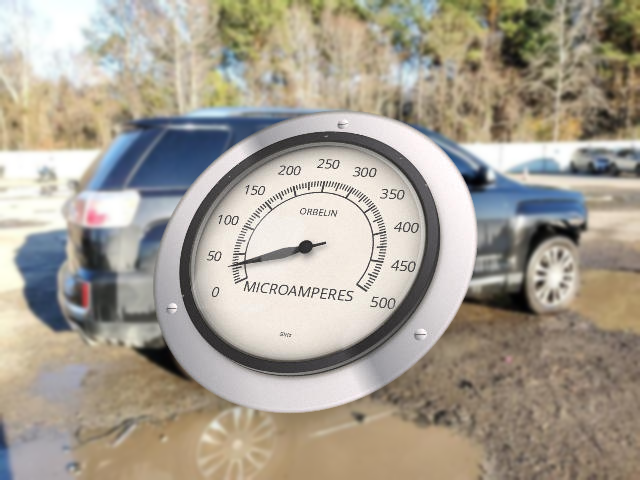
25 µA
